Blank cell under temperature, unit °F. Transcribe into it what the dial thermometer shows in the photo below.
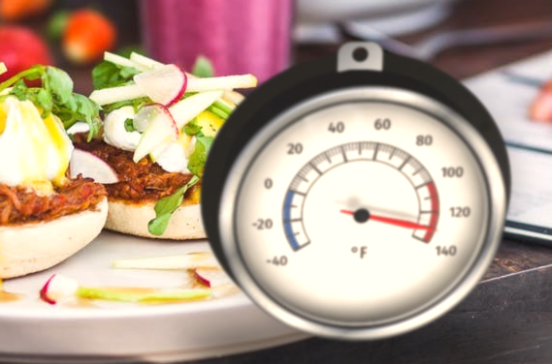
130 °F
